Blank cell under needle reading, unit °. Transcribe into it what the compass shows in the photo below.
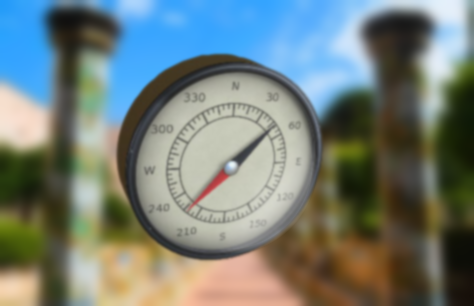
225 °
